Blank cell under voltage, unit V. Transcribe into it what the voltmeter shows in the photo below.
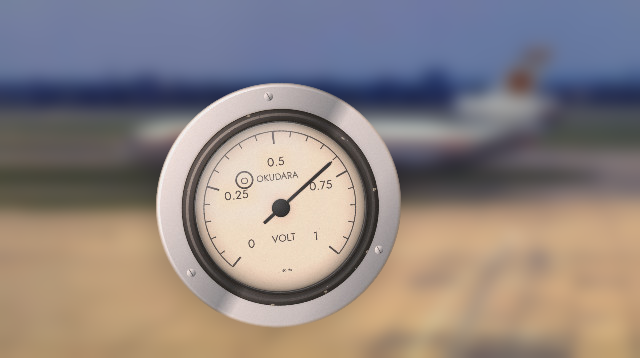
0.7 V
